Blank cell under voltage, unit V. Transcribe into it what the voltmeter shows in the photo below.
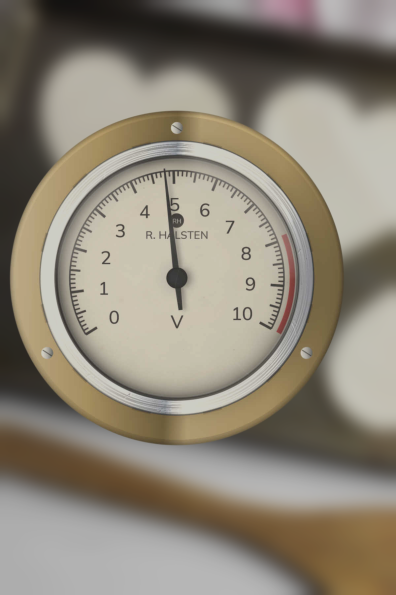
4.8 V
